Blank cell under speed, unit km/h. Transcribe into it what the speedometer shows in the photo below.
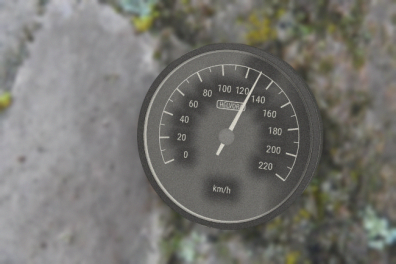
130 km/h
